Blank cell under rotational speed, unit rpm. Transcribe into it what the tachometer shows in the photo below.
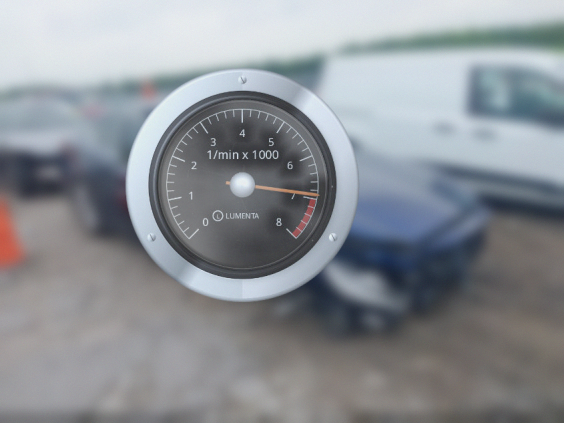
6900 rpm
